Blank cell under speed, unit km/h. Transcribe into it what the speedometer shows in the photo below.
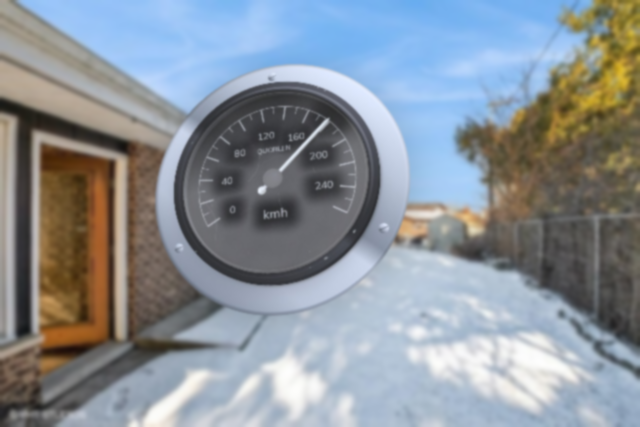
180 km/h
